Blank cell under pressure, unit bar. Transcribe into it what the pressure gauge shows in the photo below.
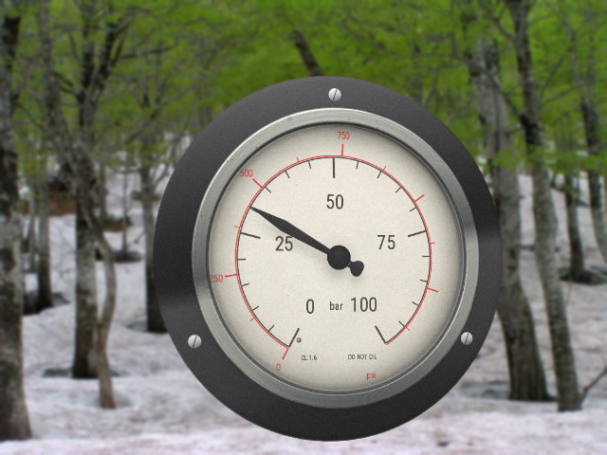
30 bar
